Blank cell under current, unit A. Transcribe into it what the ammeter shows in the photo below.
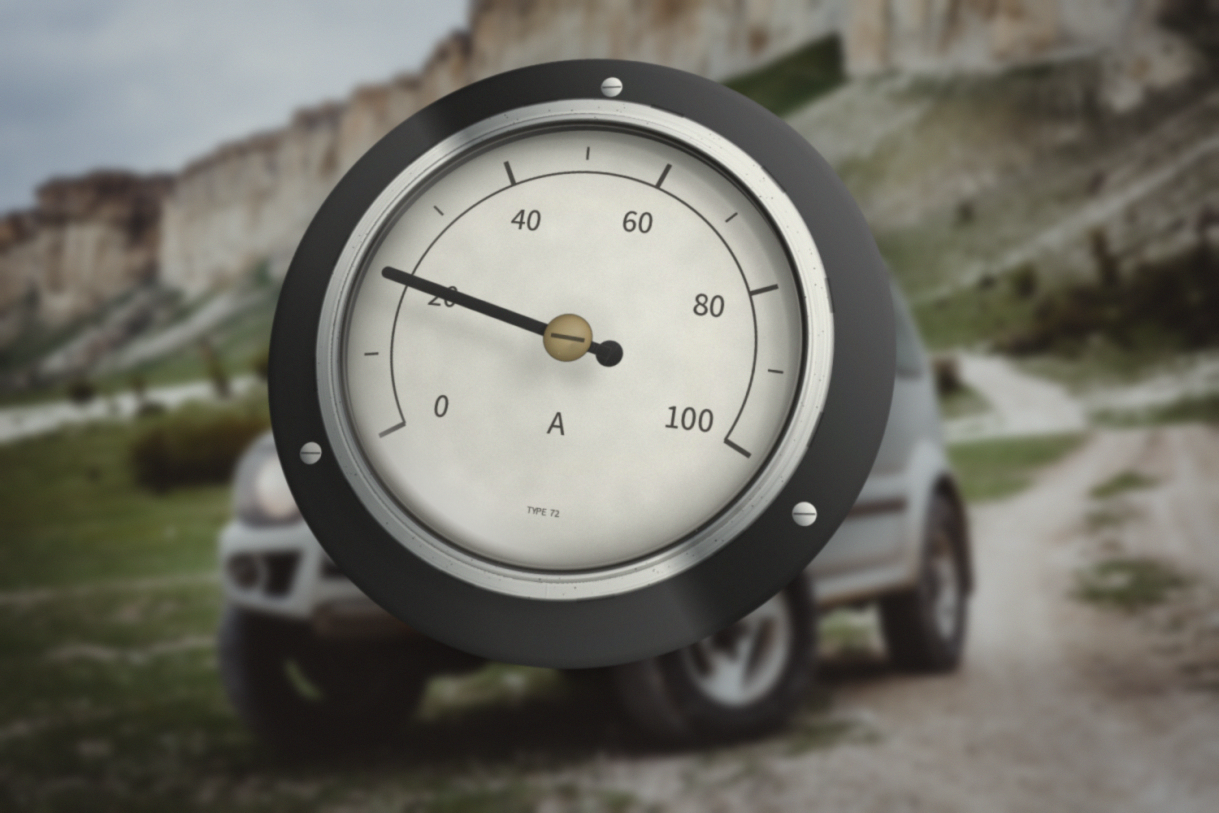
20 A
